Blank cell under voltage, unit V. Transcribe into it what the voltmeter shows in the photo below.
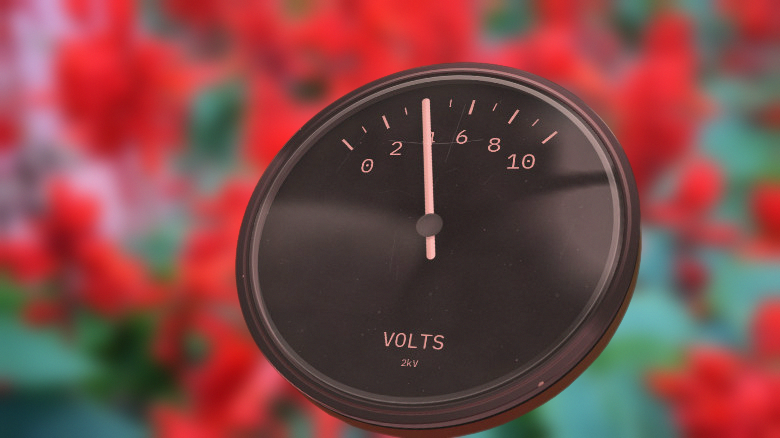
4 V
